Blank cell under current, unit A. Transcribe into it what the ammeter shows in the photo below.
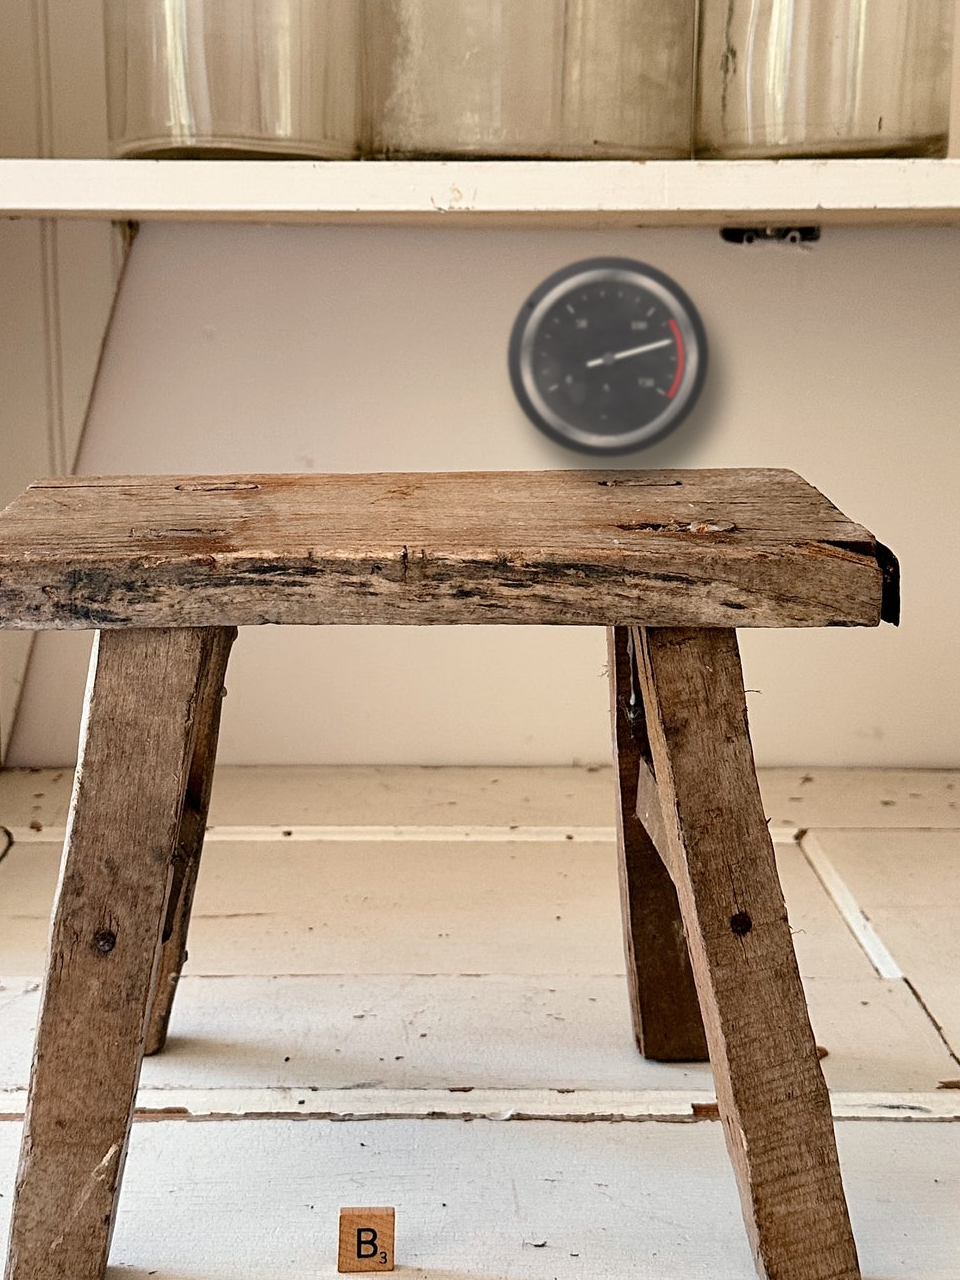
120 A
